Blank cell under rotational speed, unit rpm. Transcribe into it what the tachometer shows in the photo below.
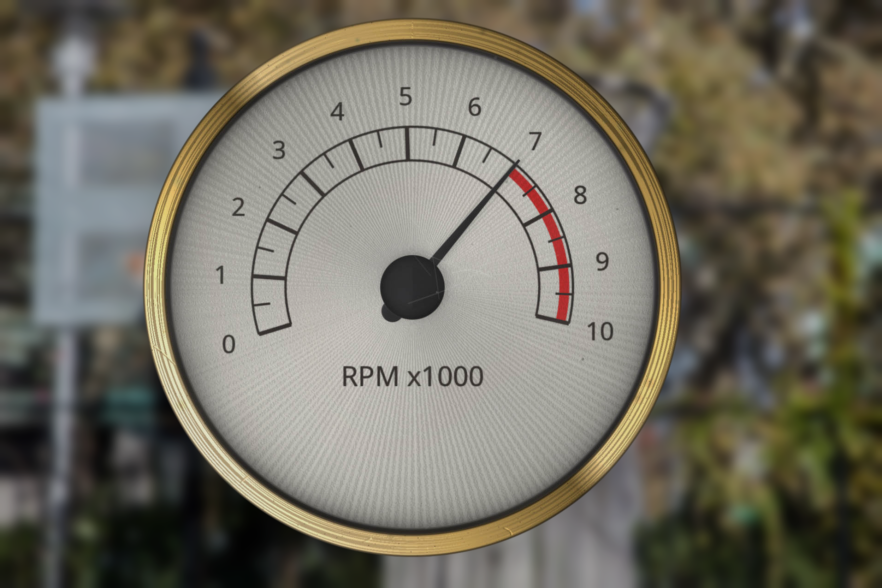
7000 rpm
